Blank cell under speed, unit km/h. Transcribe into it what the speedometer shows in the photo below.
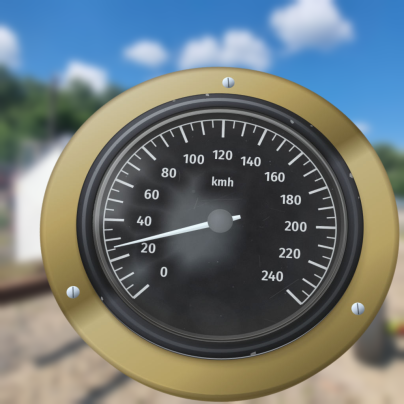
25 km/h
